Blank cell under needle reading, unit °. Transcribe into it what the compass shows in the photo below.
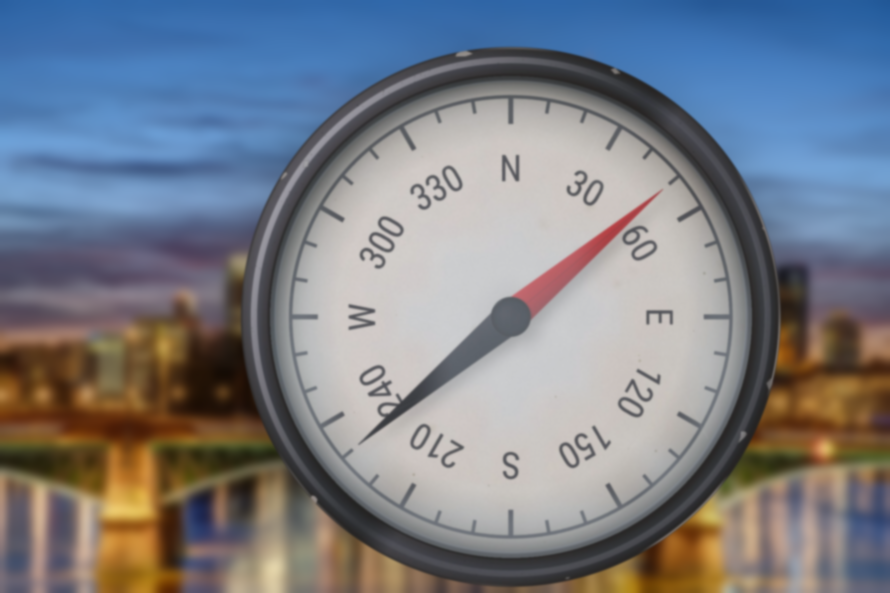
50 °
